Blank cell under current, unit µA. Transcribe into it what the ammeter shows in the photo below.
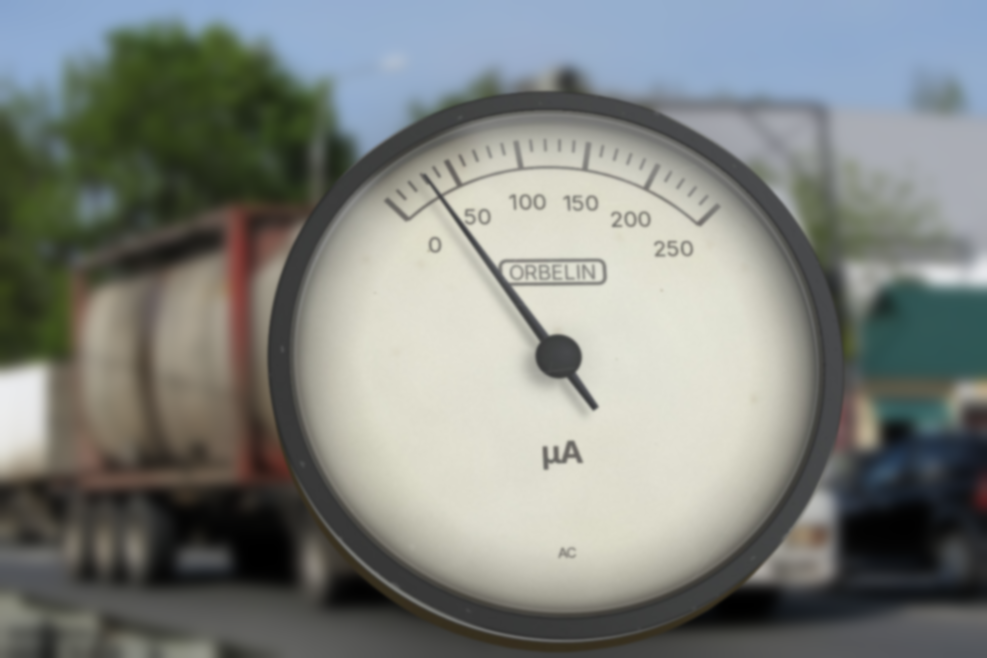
30 µA
